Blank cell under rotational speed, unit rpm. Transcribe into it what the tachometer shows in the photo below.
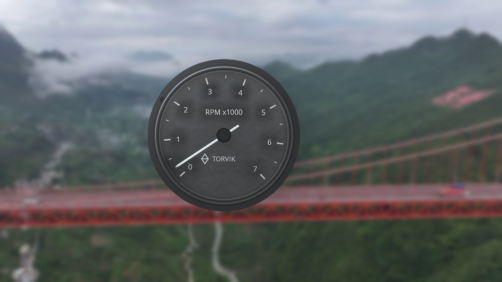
250 rpm
